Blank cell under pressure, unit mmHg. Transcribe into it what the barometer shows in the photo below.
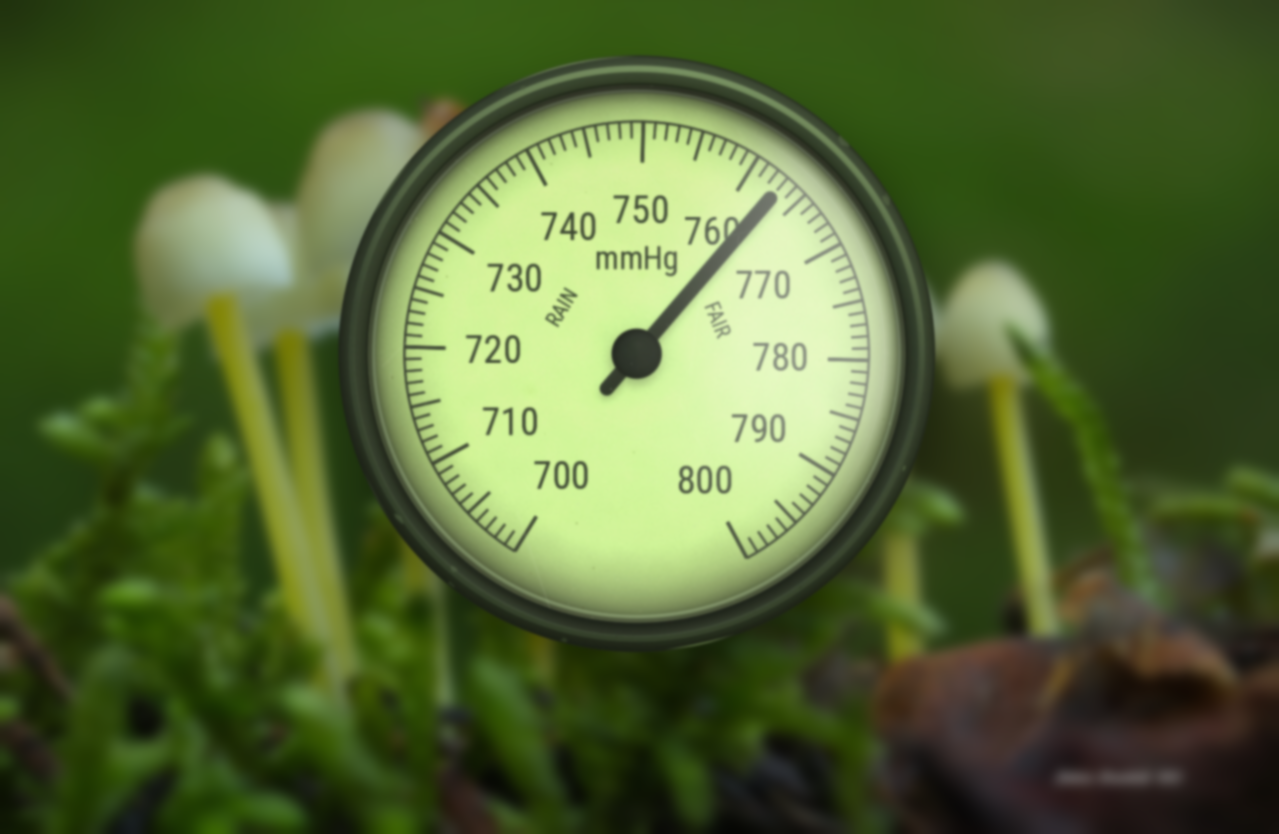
763 mmHg
